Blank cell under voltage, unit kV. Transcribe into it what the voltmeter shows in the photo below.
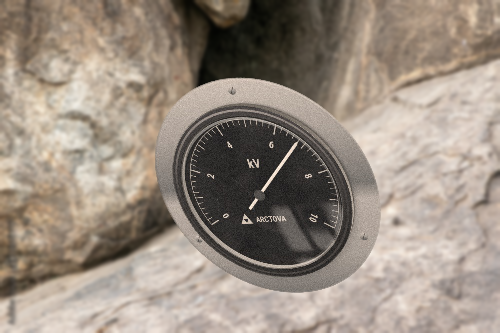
6.8 kV
